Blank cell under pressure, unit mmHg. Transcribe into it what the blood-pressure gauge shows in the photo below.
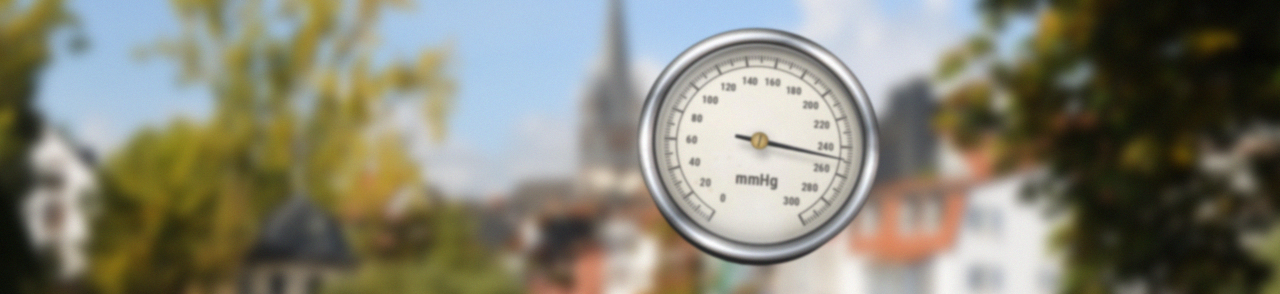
250 mmHg
